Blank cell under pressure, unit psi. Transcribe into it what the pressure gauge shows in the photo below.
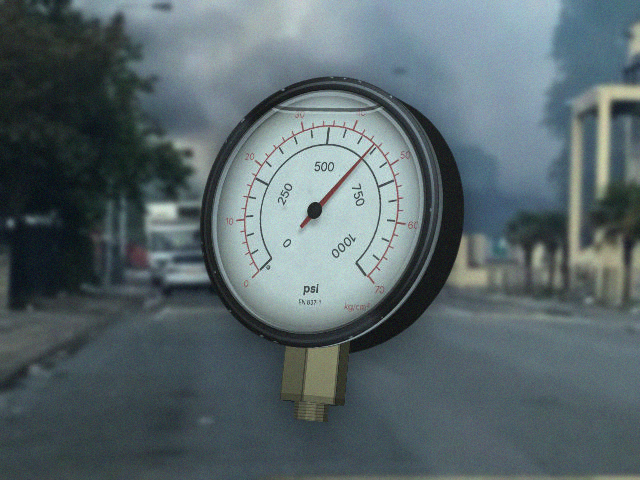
650 psi
